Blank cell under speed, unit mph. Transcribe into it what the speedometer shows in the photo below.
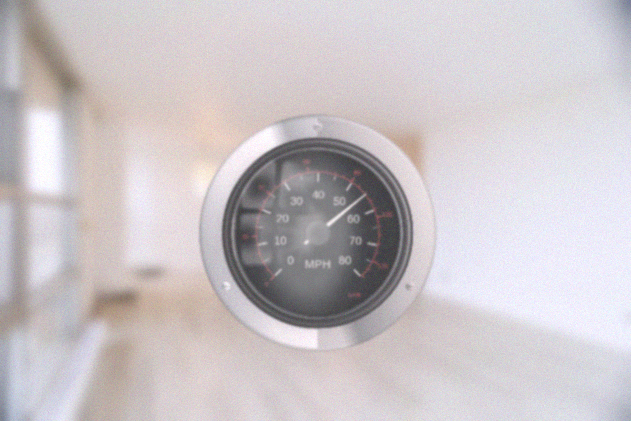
55 mph
